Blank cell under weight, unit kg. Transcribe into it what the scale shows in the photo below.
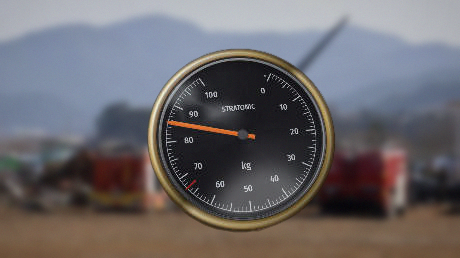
85 kg
